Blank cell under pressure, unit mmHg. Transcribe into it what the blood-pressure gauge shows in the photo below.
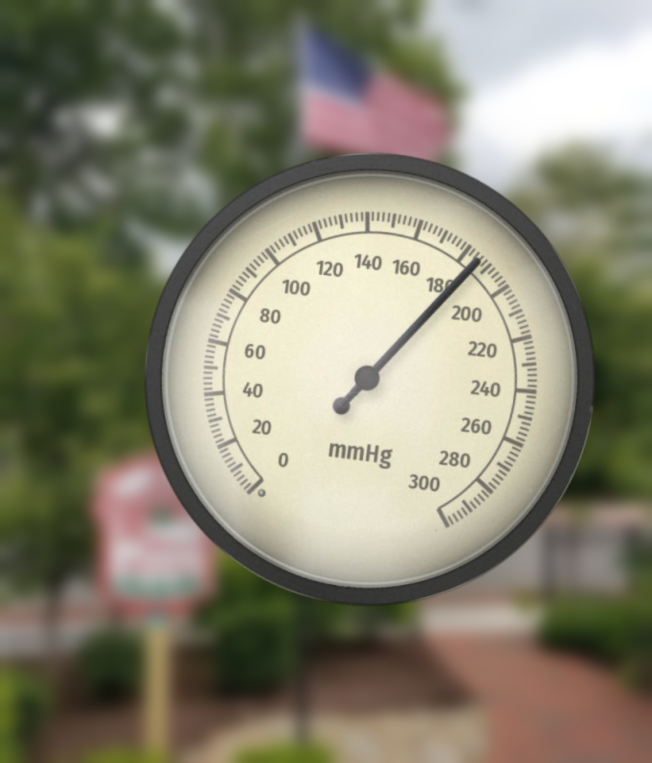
186 mmHg
